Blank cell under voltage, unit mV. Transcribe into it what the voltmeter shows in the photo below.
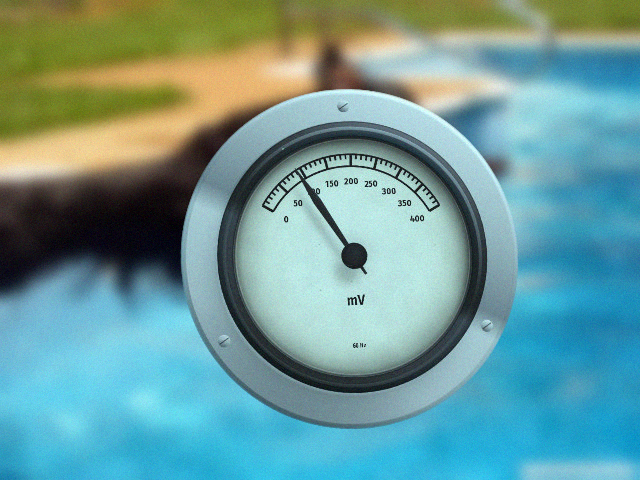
90 mV
